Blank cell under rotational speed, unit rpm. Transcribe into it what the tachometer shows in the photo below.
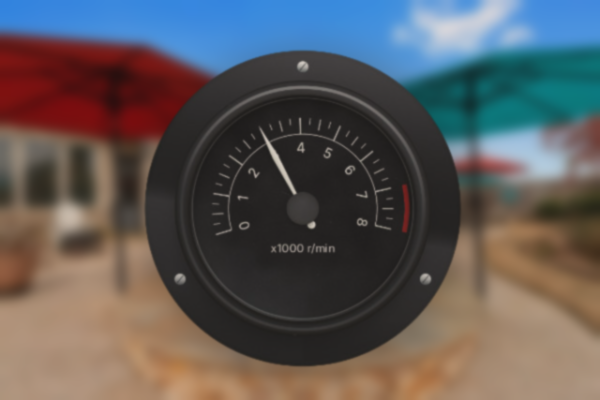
3000 rpm
